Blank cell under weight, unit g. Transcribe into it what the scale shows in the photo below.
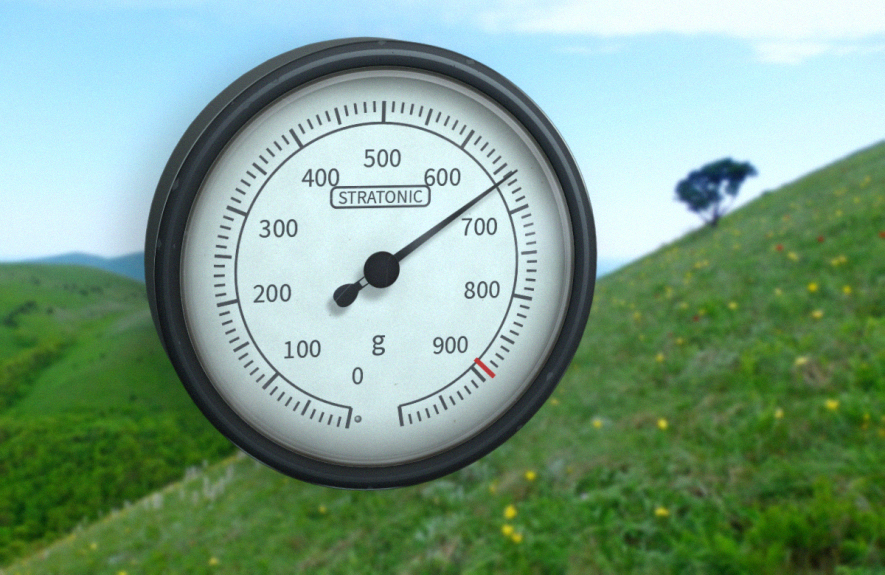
660 g
